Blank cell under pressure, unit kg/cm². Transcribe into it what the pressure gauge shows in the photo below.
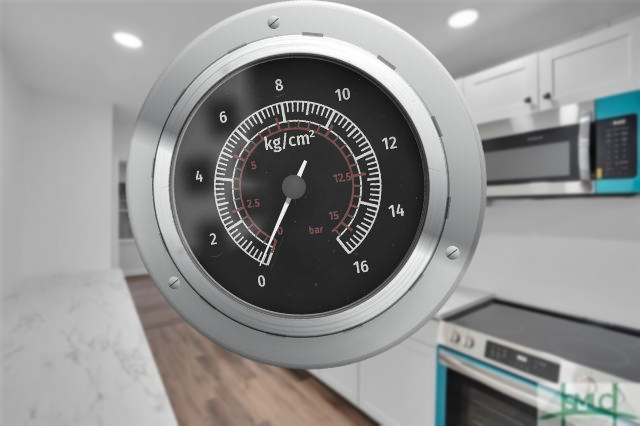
0.2 kg/cm²
